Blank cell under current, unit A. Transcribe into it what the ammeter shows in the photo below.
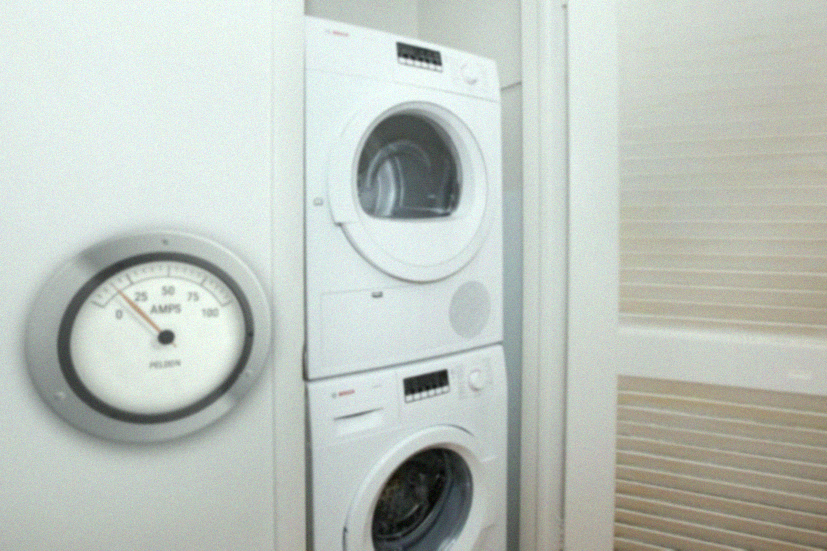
15 A
